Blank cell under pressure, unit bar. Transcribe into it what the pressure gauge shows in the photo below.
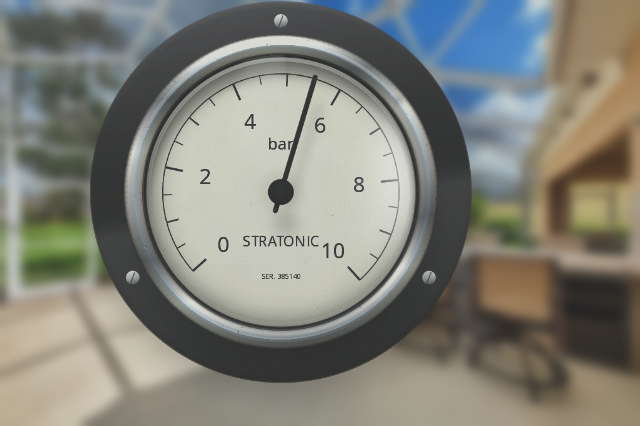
5.5 bar
